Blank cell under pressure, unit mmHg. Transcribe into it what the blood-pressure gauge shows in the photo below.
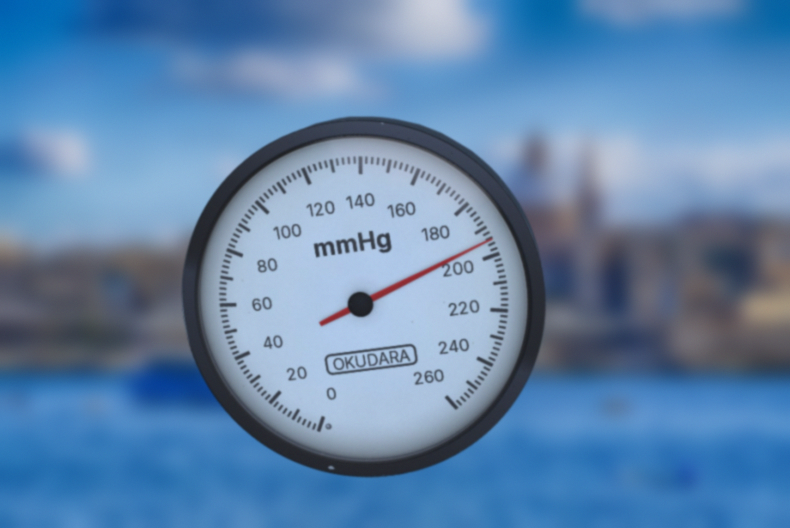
194 mmHg
